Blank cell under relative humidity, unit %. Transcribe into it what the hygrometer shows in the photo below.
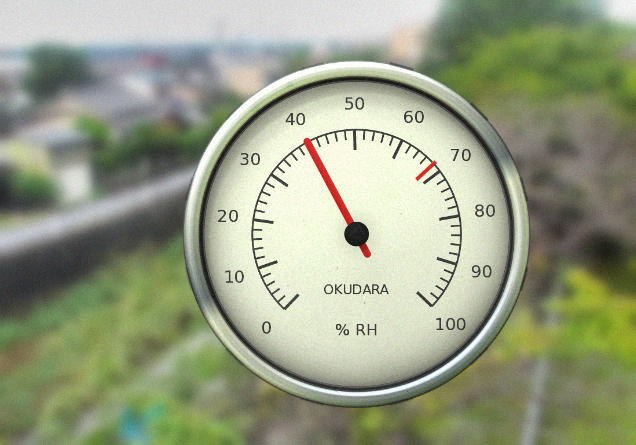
40 %
